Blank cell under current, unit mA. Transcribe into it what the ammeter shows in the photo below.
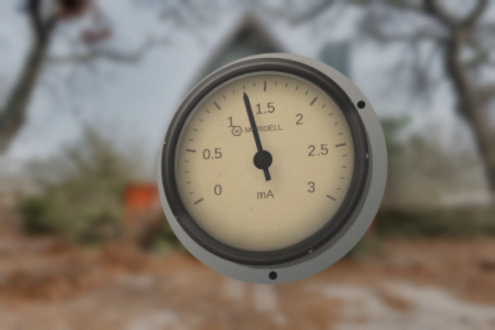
1.3 mA
